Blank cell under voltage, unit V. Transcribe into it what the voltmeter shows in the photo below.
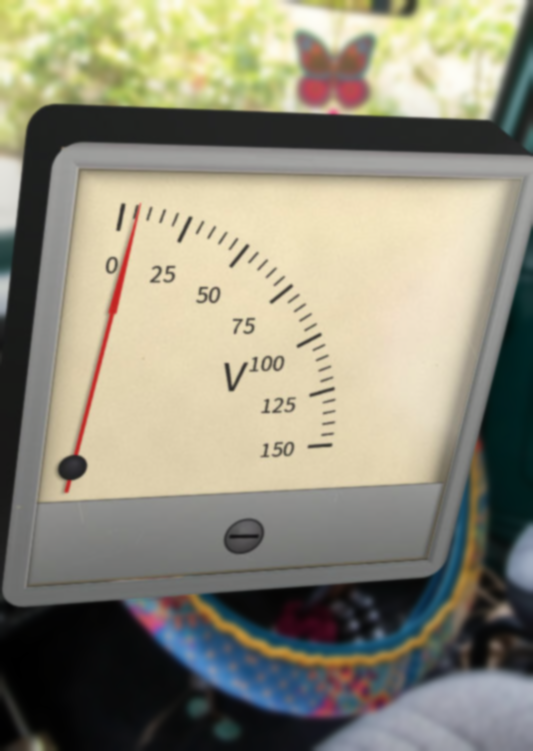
5 V
